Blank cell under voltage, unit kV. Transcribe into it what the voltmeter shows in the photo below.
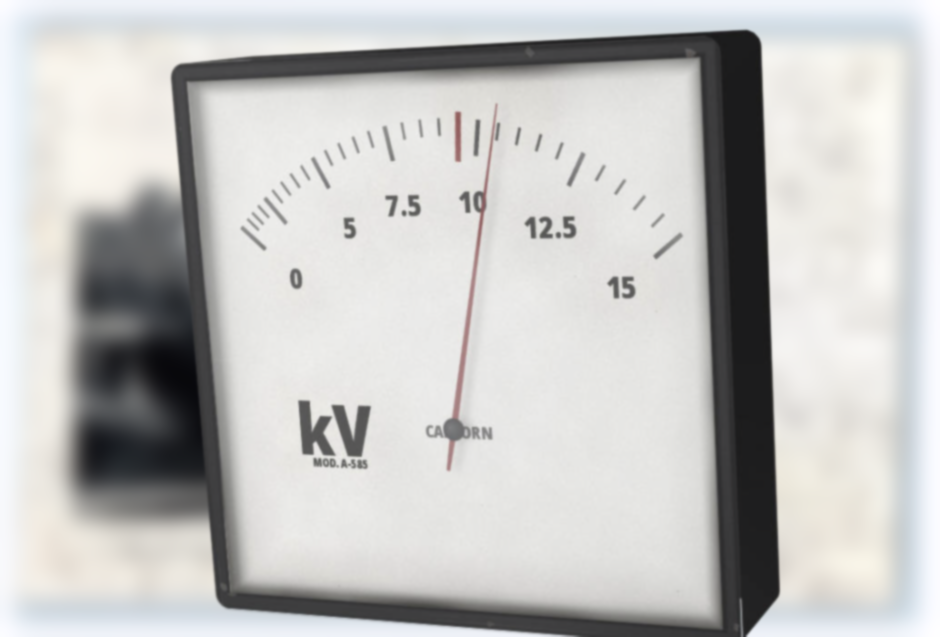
10.5 kV
